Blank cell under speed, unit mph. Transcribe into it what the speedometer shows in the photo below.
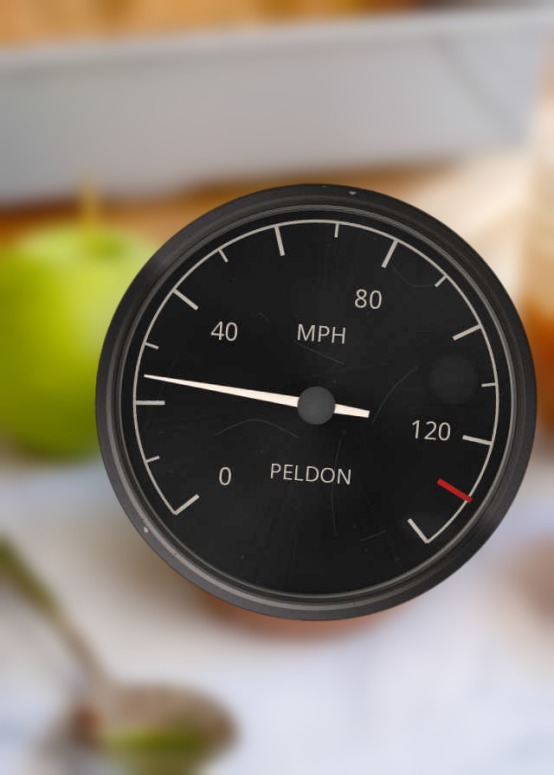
25 mph
